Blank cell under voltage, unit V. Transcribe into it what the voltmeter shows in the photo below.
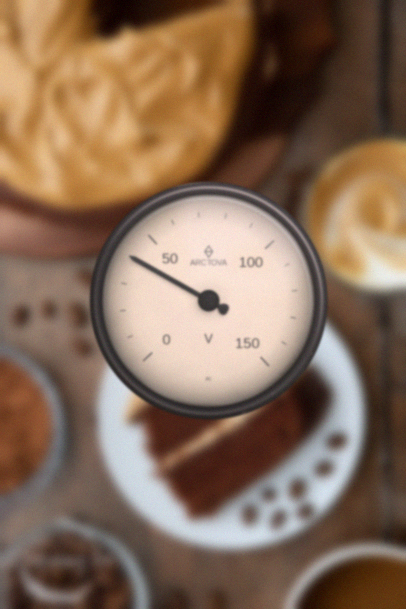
40 V
